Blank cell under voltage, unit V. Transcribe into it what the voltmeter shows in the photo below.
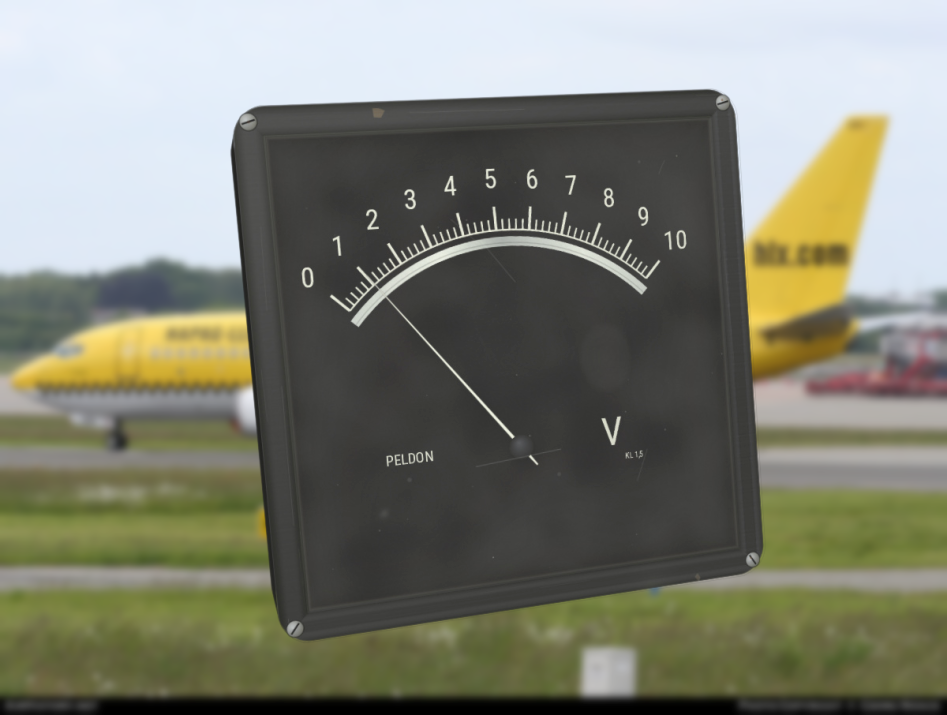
1 V
